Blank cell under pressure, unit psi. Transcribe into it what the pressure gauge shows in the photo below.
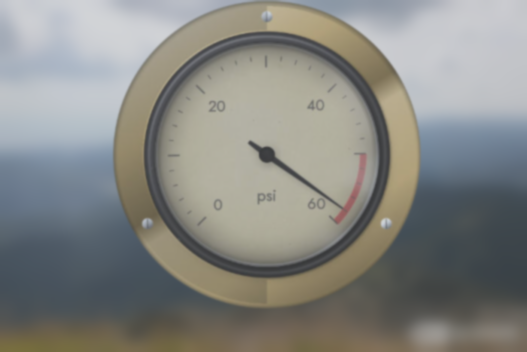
58 psi
